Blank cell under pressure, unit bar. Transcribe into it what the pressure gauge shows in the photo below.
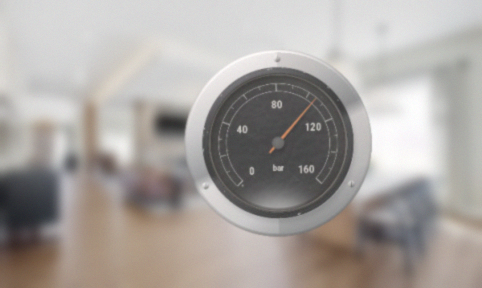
105 bar
